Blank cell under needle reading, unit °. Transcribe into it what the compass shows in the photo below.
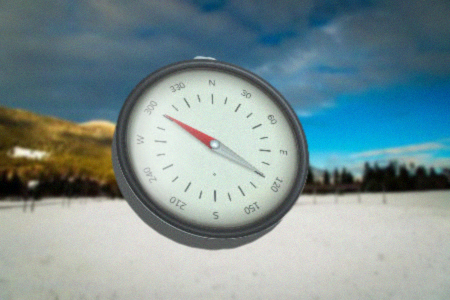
300 °
